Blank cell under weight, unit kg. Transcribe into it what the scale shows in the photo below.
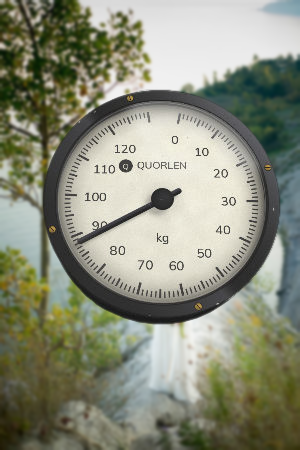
88 kg
